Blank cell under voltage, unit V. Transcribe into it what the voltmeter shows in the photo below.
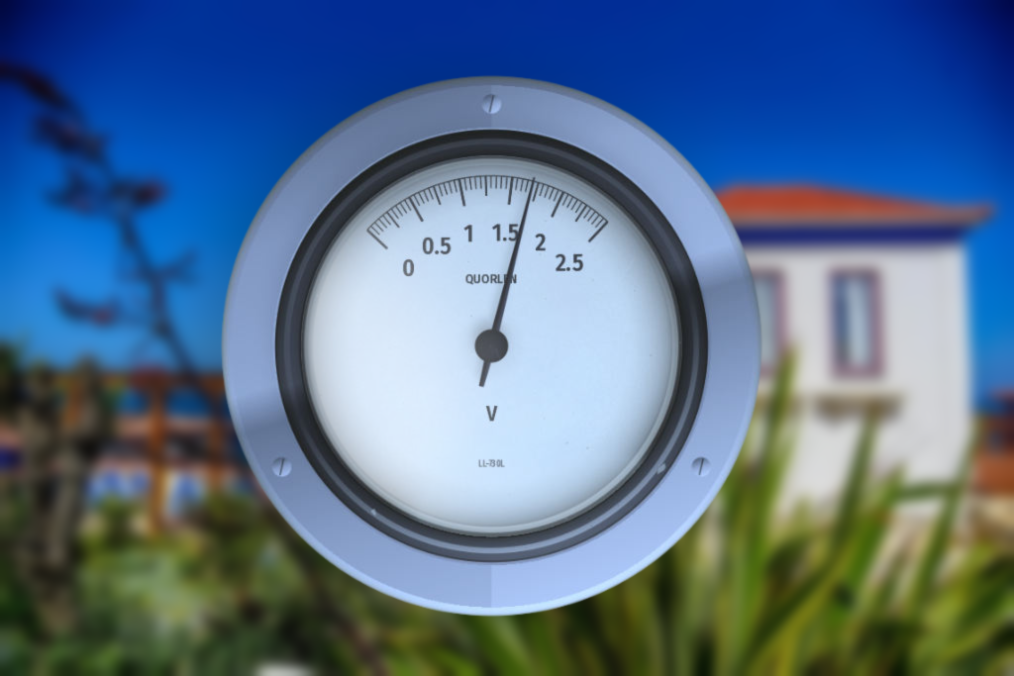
1.7 V
